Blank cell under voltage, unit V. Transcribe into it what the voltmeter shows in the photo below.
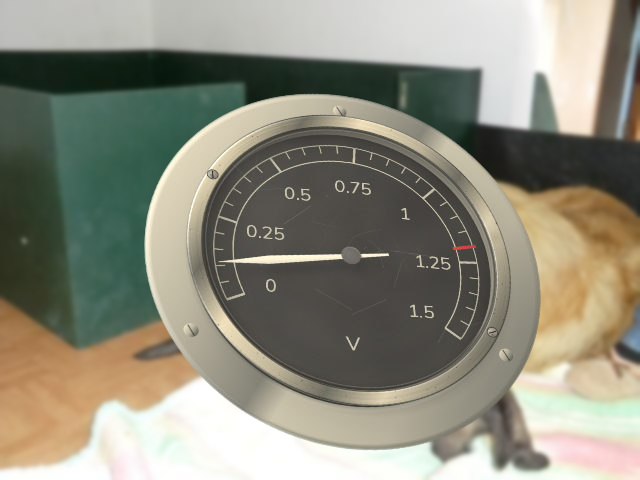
0.1 V
